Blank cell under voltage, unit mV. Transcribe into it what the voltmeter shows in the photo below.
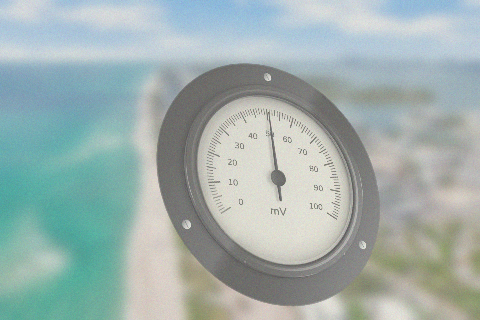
50 mV
